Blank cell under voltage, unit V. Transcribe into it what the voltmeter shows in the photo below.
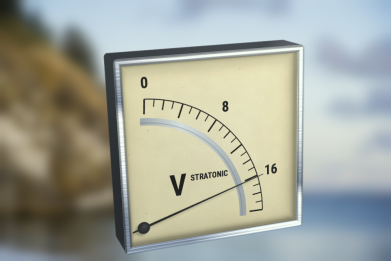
16 V
